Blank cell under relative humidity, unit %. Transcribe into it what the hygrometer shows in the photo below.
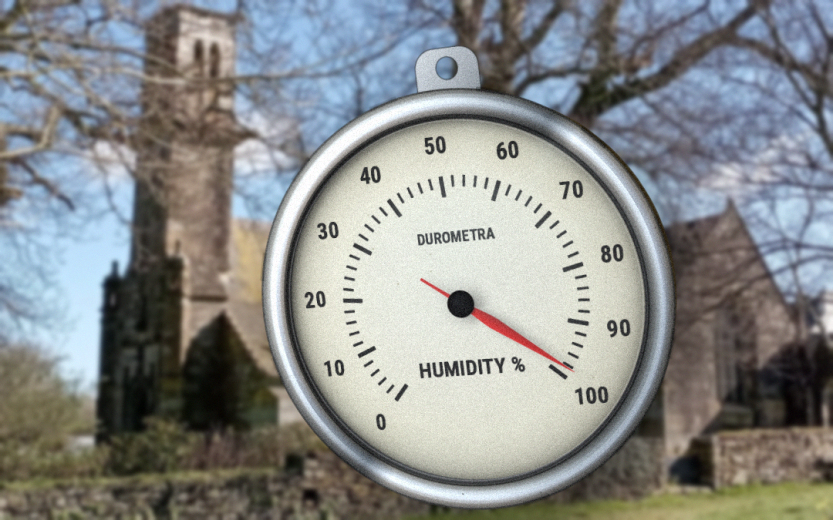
98 %
